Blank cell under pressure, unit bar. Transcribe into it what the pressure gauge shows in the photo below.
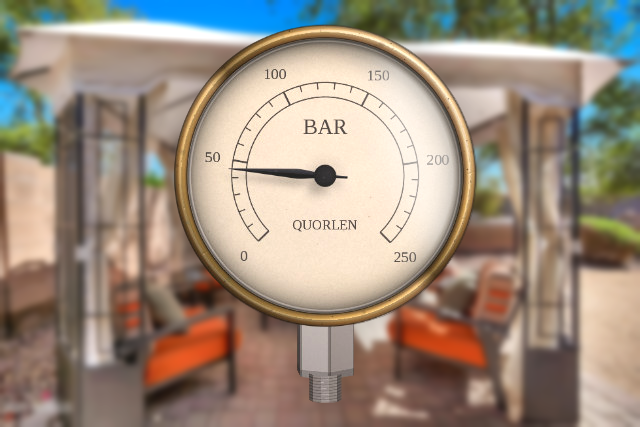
45 bar
